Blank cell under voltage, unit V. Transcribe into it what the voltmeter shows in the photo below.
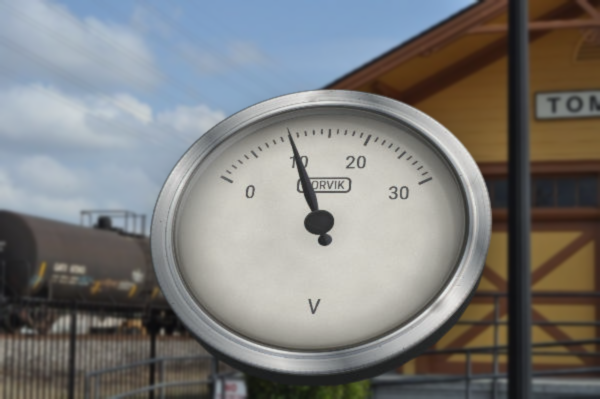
10 V
